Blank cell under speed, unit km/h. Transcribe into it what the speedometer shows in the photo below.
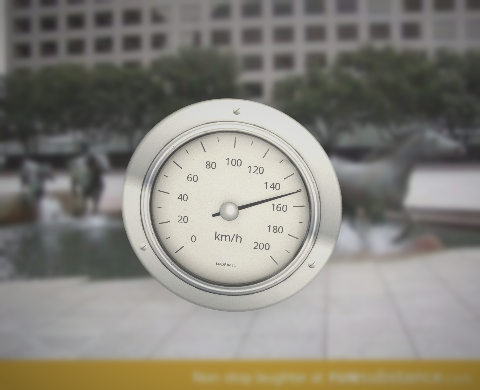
150 km/h
